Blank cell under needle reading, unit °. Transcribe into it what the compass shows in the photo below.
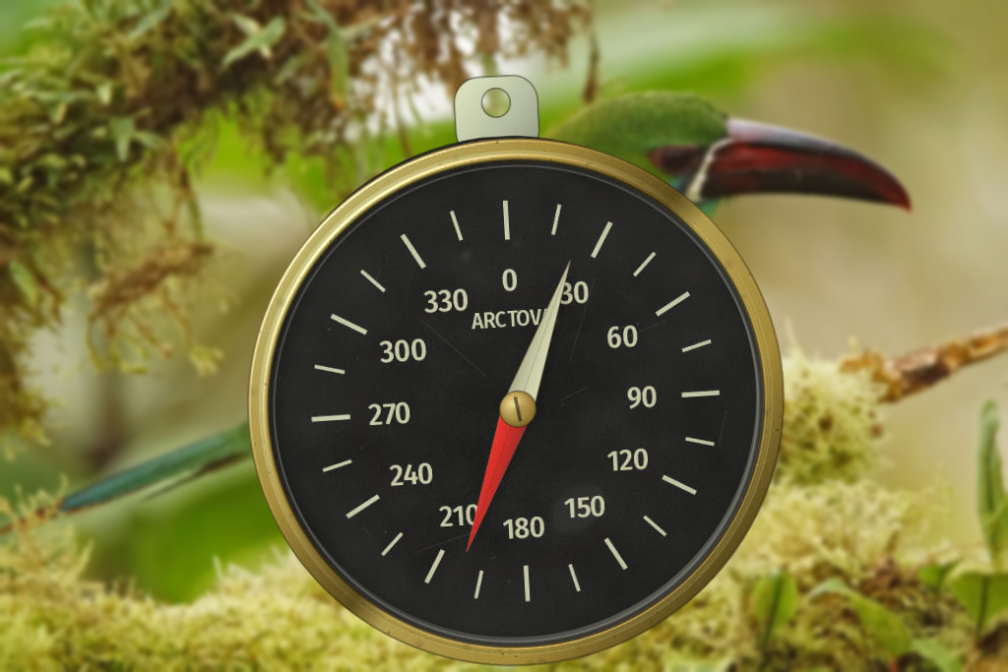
202.5 °
